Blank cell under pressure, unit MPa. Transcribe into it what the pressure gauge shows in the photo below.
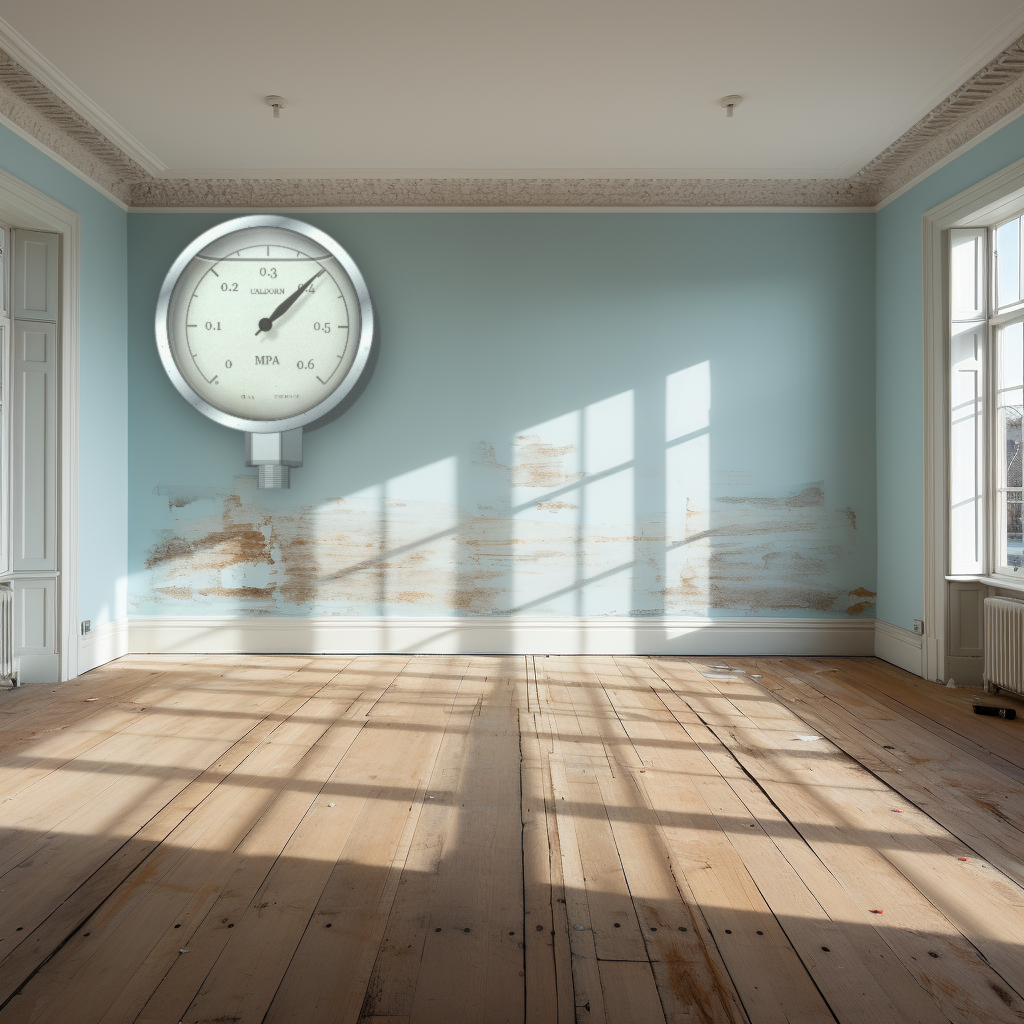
0.4 MPa
